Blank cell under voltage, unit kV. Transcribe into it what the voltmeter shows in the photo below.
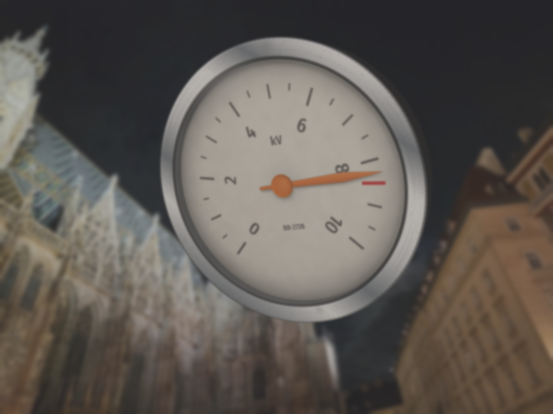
8.25 kV
